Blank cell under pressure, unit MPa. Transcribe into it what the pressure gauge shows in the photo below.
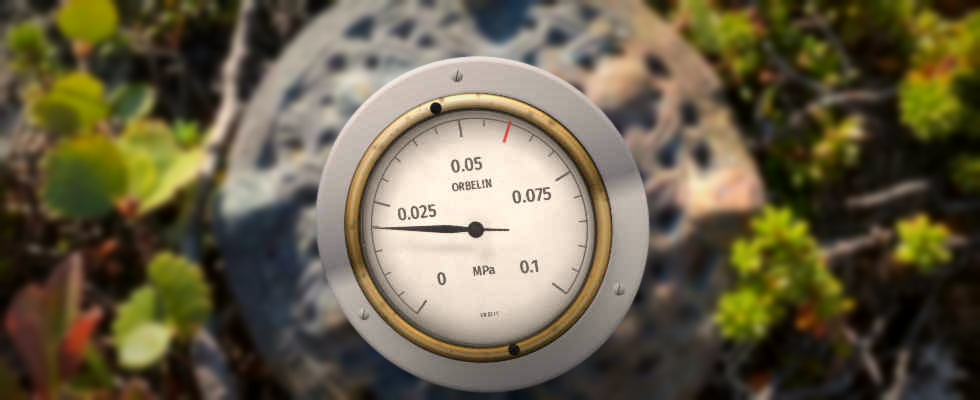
0.02 MPa
